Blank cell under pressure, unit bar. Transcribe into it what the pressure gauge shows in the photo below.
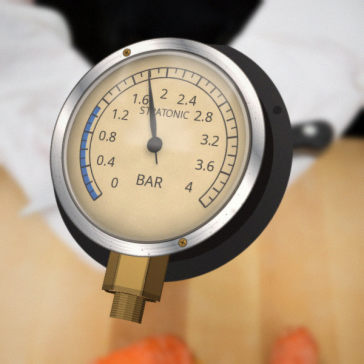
1.8 bar
